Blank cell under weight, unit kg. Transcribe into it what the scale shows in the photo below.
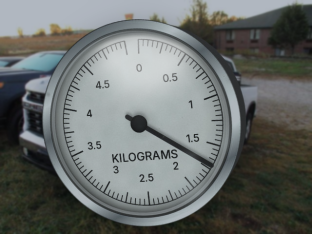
1.7 kg
